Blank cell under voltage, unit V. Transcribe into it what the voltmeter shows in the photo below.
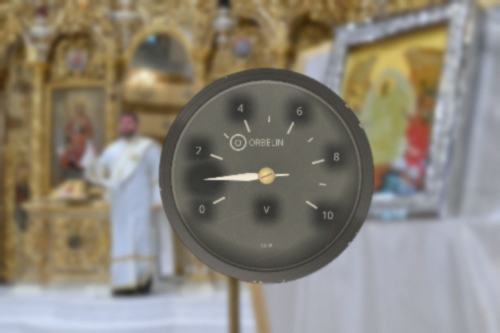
1 V
